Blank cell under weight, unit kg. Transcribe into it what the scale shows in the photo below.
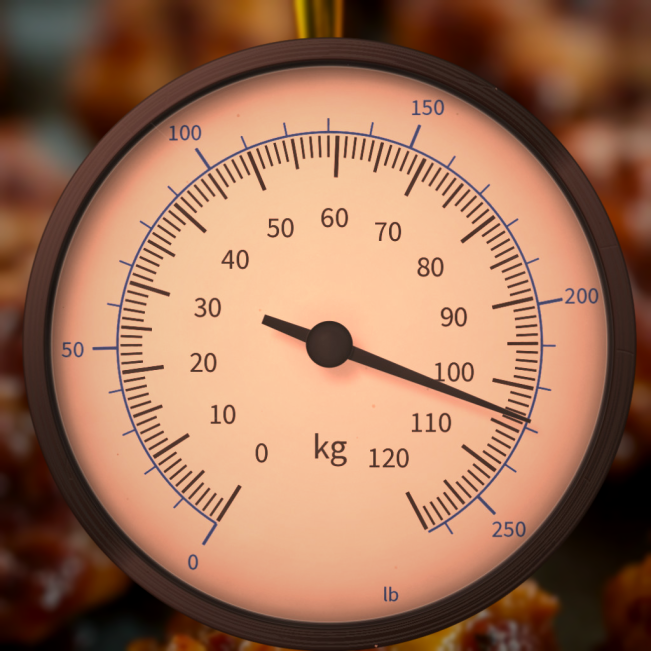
103.5 kg
